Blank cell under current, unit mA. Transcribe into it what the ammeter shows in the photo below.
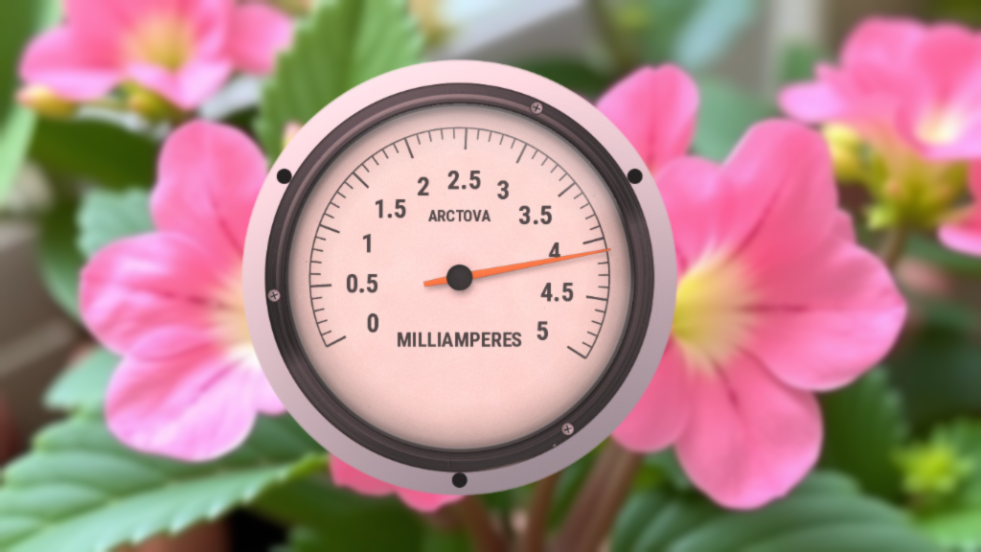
4.1 mA
